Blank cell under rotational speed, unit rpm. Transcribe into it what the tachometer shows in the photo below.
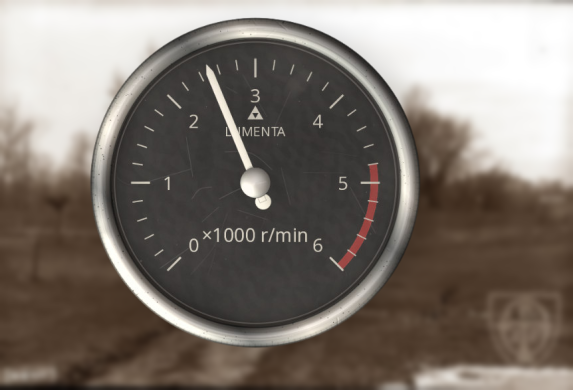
2500 rpm
